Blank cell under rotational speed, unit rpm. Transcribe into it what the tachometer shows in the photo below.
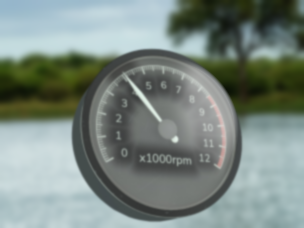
4000 rpm
